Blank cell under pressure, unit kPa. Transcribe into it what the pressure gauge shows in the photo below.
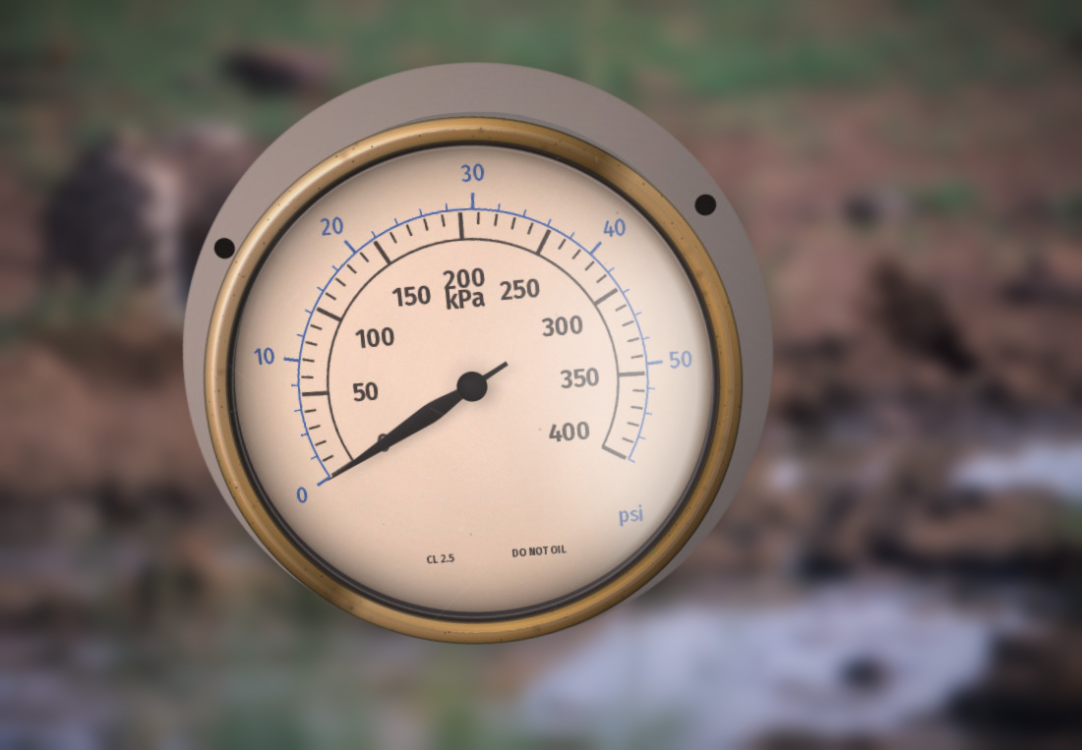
0 kPa
